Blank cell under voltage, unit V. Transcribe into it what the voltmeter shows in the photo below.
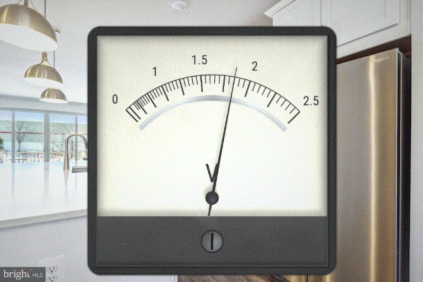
1.85 V
